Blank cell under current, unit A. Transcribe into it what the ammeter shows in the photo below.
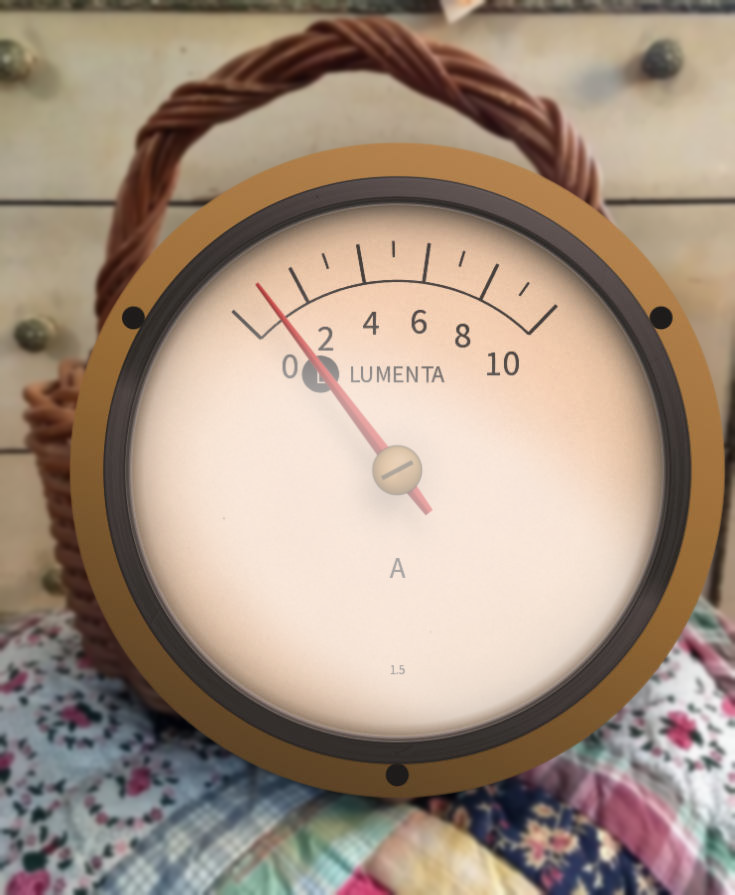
1 A
